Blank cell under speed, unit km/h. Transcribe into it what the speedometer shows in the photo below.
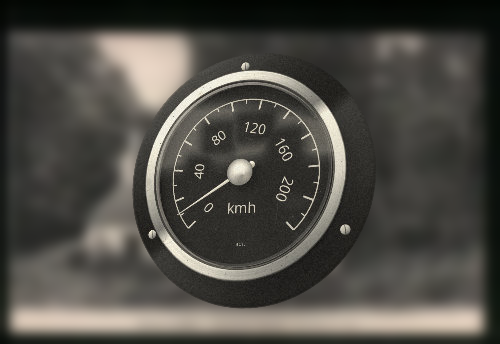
10 km/h
